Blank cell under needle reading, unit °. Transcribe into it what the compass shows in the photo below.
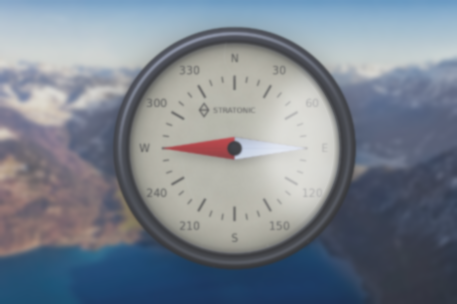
270 °
